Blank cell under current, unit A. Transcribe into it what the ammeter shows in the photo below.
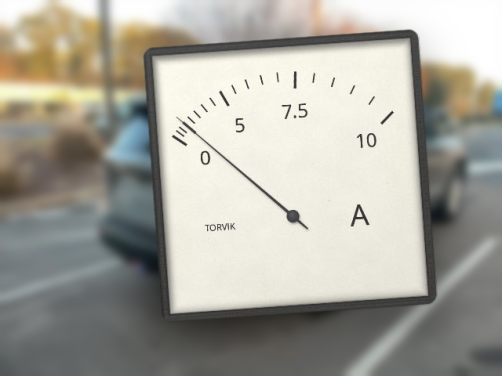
2.5 A
